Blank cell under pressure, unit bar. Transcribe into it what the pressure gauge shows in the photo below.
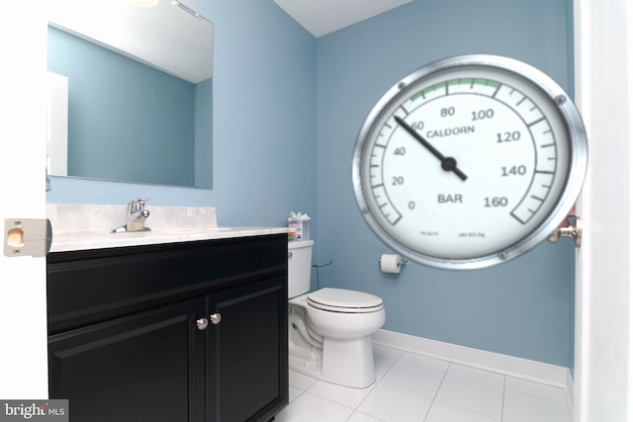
55 bar
